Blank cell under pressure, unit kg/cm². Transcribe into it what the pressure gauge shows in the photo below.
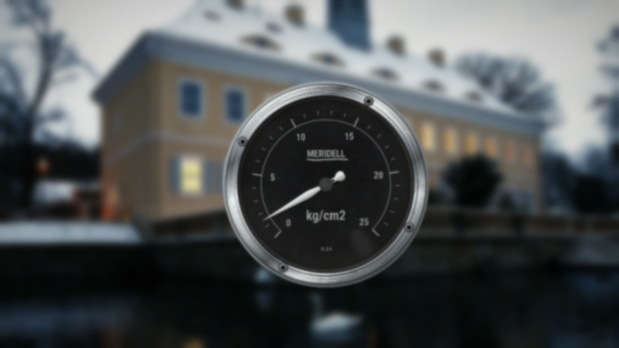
1.5 kg/cm²
